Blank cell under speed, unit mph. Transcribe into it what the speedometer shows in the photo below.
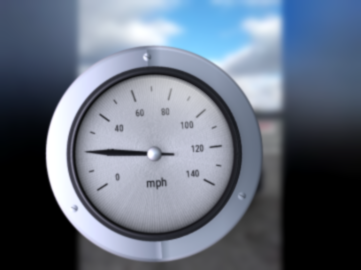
20 mph
